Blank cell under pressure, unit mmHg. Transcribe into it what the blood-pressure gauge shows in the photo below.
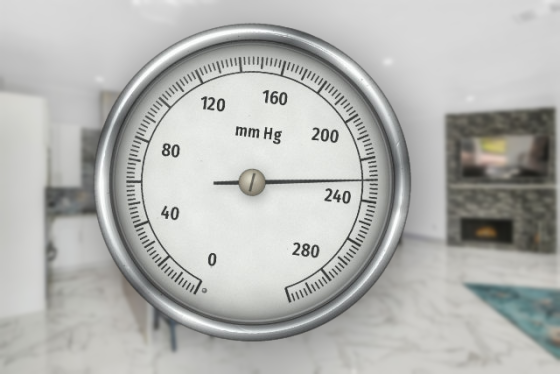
230 mmHg
